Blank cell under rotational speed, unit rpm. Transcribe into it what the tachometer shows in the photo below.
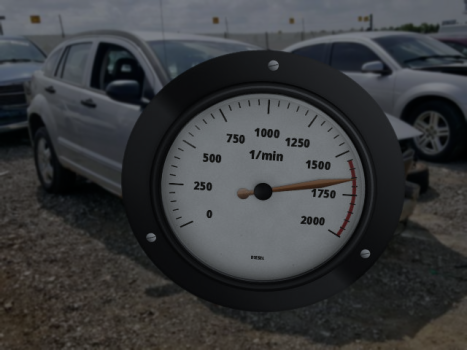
1650 rpm
